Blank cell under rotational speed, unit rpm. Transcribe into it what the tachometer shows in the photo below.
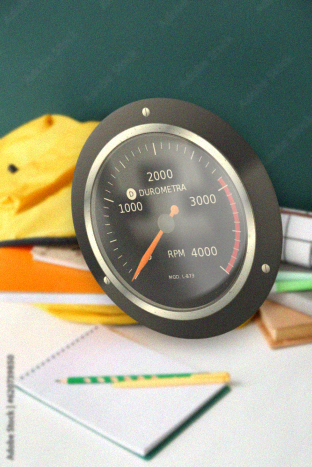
0 rpm
